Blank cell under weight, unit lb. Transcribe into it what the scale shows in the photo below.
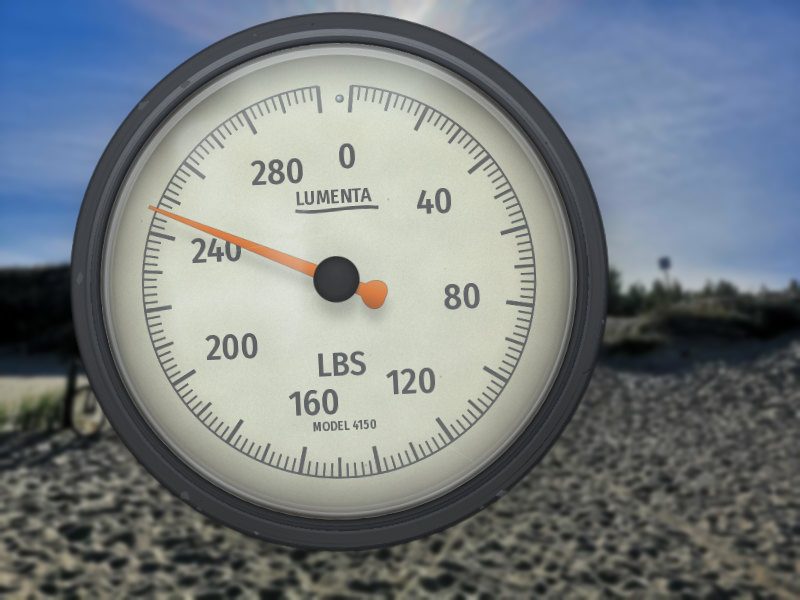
246 lb
